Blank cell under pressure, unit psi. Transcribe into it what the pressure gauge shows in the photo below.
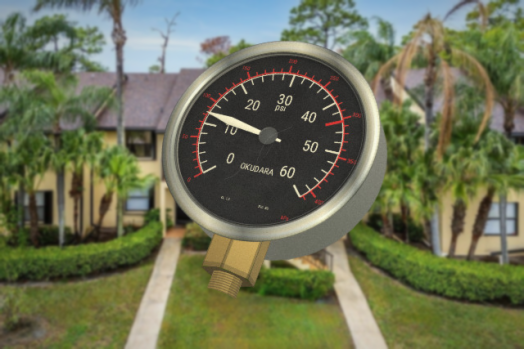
12 psi
